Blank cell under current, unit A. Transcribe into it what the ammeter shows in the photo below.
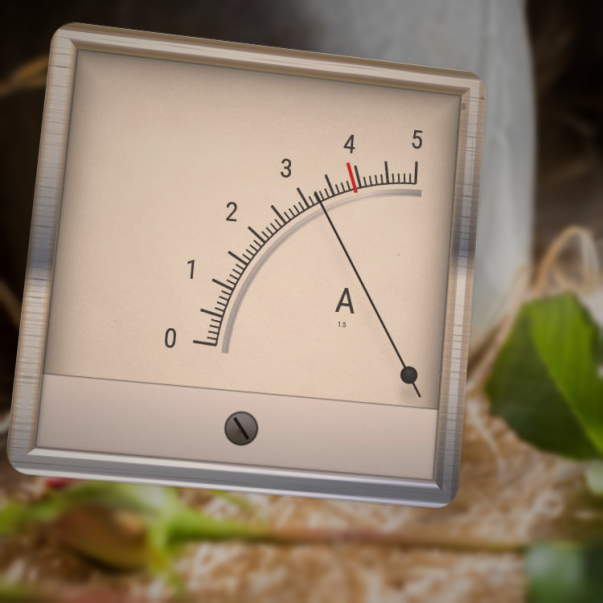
3.2 A
